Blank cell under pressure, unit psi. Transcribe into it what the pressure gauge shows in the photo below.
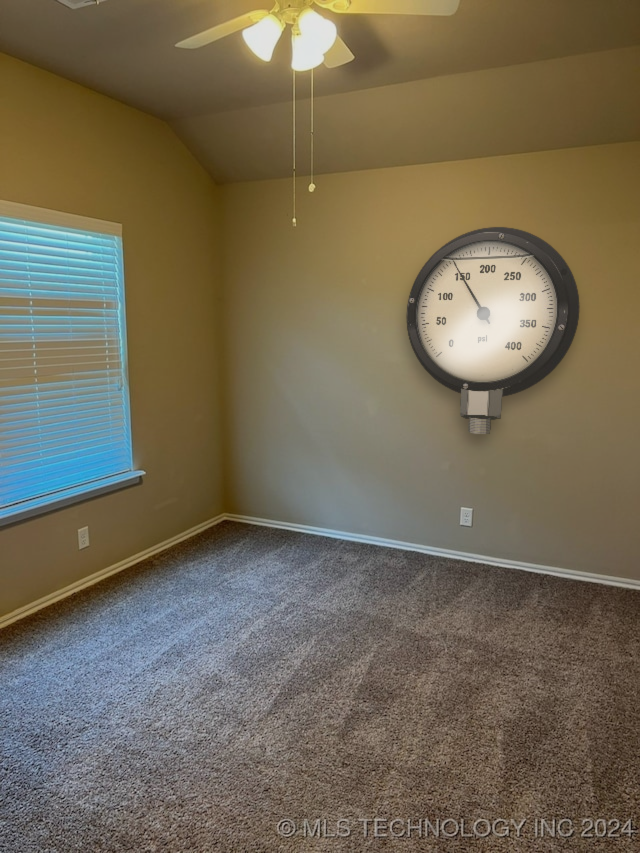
150 psi
